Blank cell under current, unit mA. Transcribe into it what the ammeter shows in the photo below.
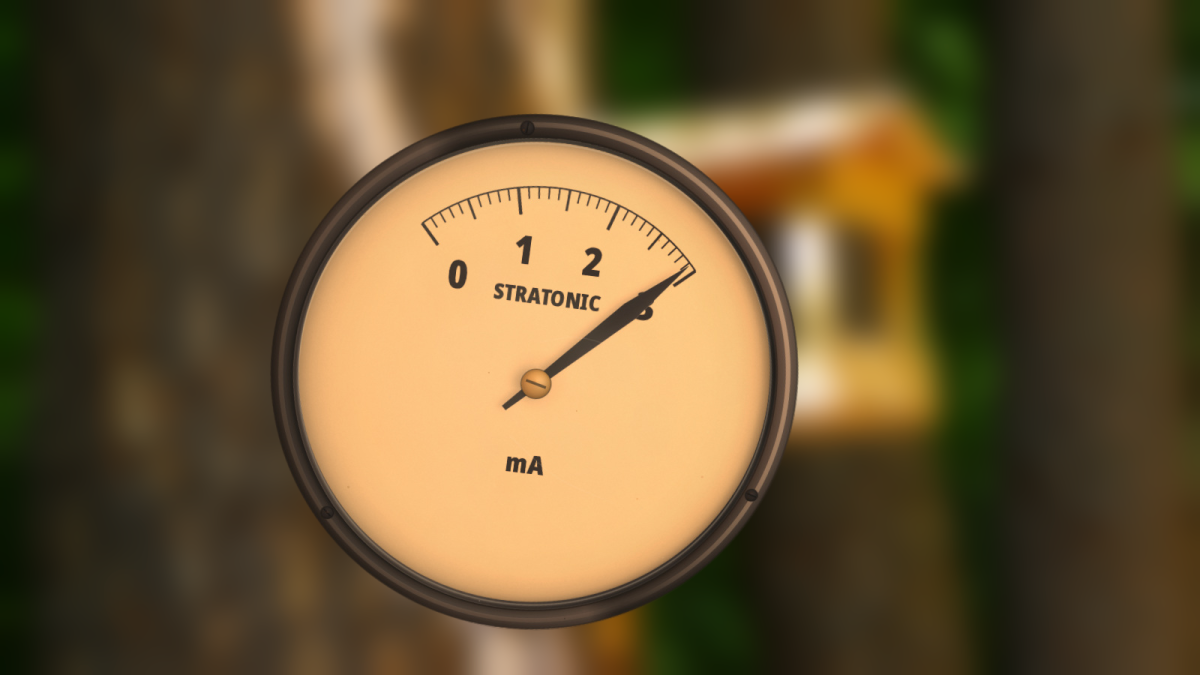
2.9 mA
